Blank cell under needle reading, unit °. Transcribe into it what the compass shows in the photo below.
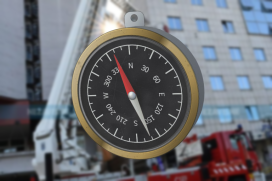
340 °
